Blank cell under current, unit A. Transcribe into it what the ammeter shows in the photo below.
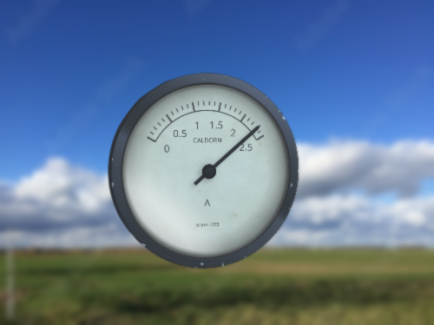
2.3 A
